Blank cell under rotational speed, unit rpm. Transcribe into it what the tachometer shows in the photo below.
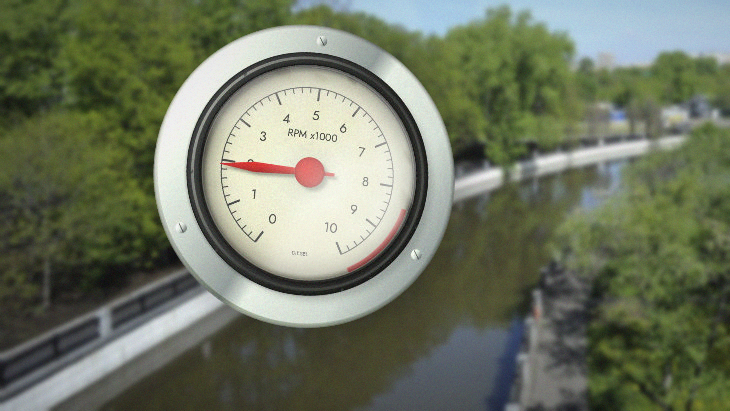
1900 rpm
